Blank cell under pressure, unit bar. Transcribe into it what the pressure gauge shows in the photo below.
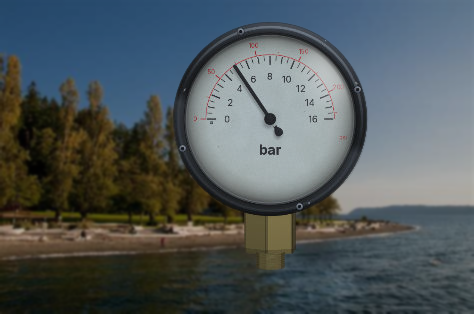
5 bar
